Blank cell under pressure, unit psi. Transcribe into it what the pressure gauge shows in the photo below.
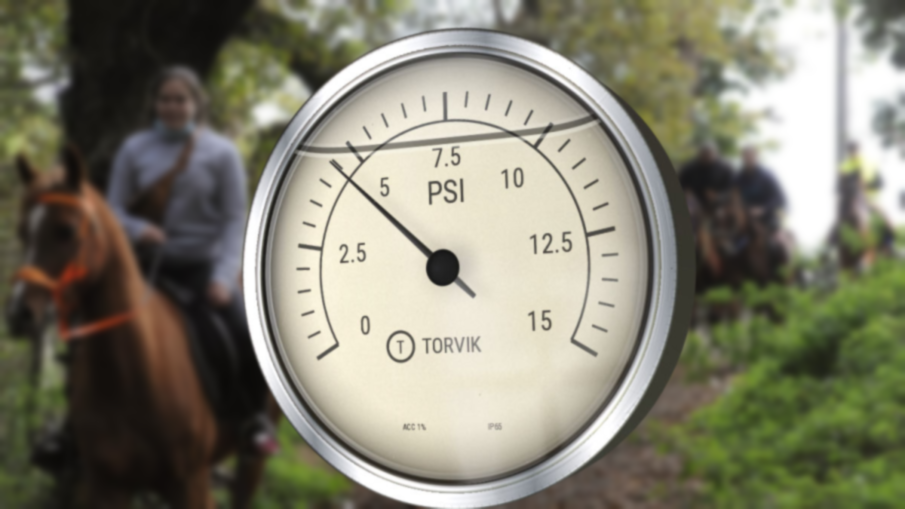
4.5 psi
